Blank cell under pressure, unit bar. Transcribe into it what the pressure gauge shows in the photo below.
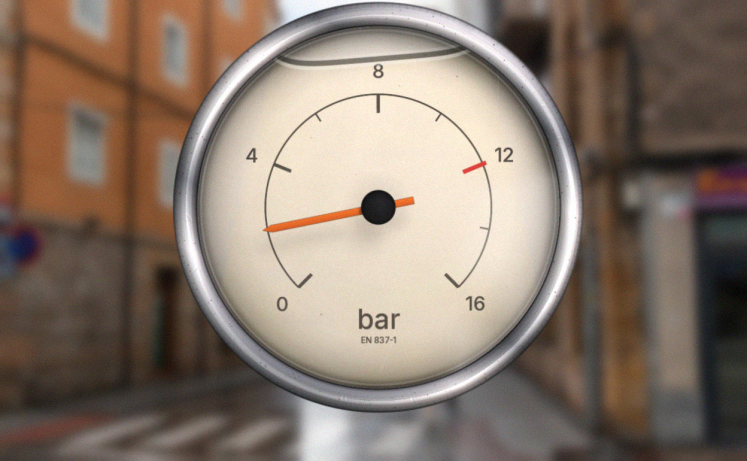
2 bar
